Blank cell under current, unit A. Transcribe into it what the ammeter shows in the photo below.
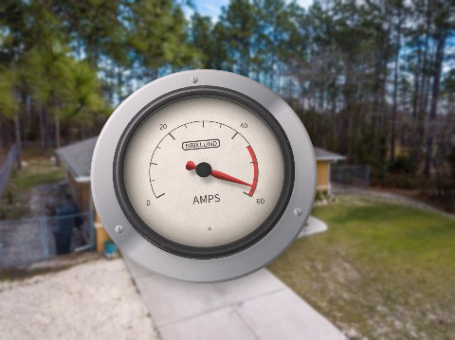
57.5 A
